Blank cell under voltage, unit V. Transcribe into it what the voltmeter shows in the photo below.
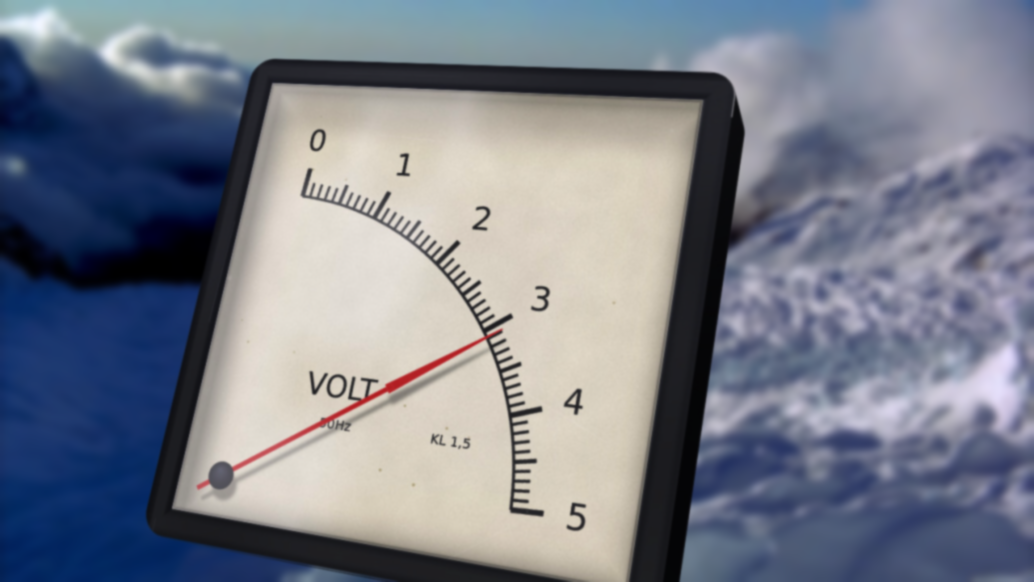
3.1 V
